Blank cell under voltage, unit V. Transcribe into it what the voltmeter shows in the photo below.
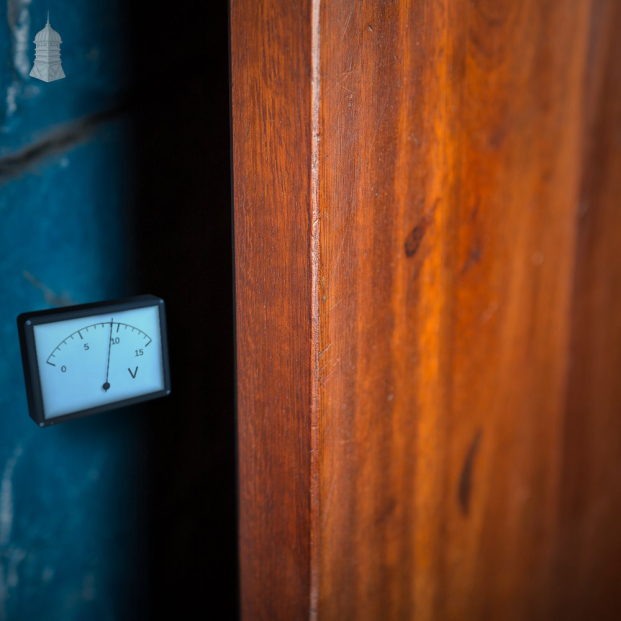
9 V
